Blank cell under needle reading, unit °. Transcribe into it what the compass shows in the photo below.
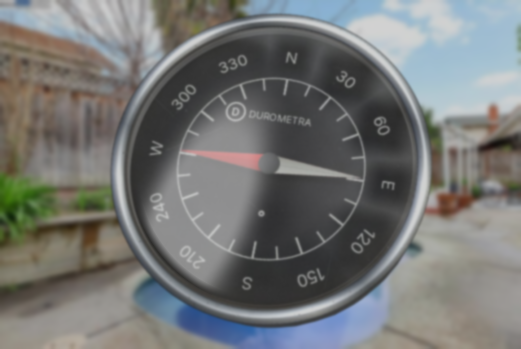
270 °
